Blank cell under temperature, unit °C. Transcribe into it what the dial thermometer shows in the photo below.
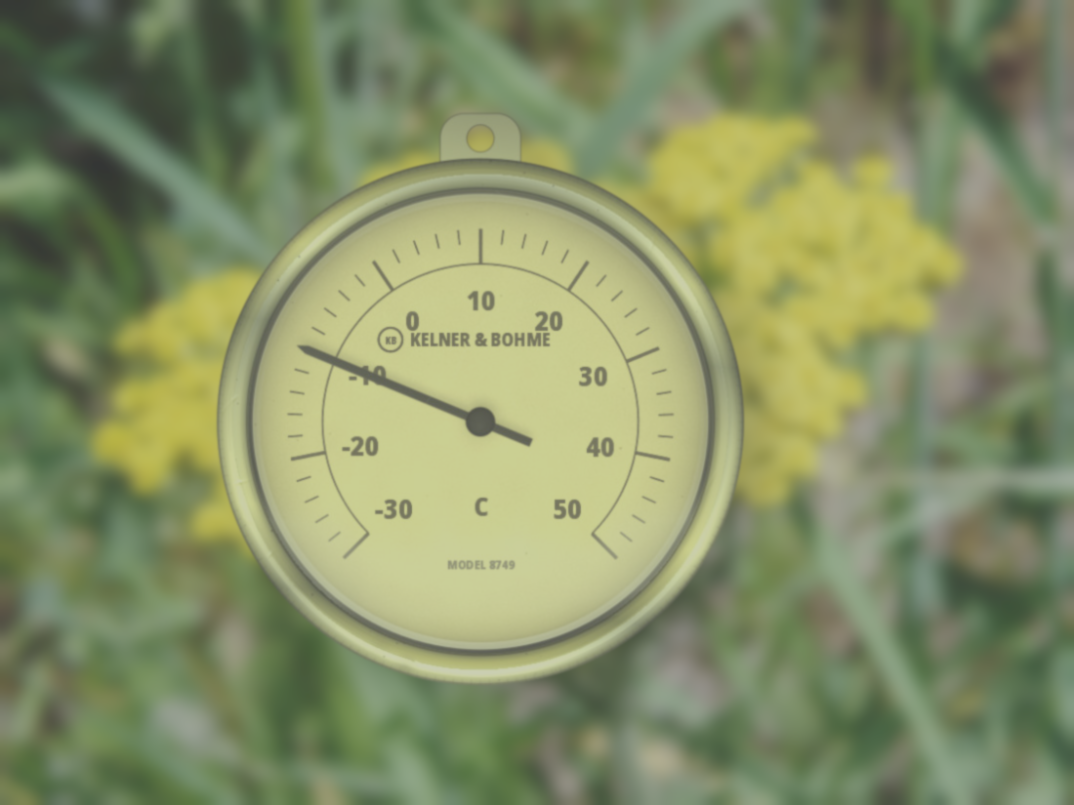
-10 °C
